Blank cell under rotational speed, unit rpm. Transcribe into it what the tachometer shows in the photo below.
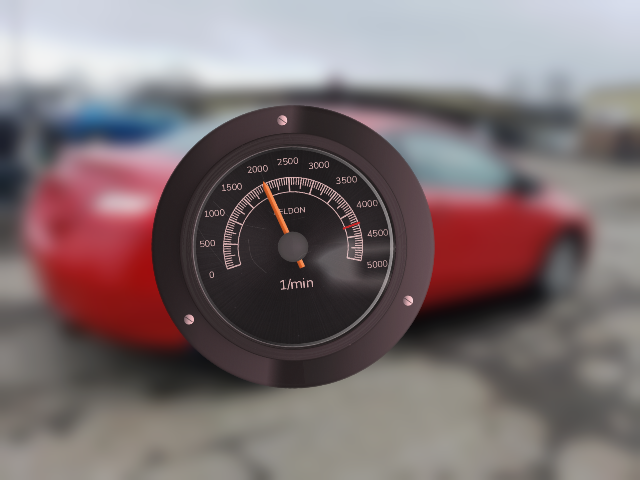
2000 rpm
